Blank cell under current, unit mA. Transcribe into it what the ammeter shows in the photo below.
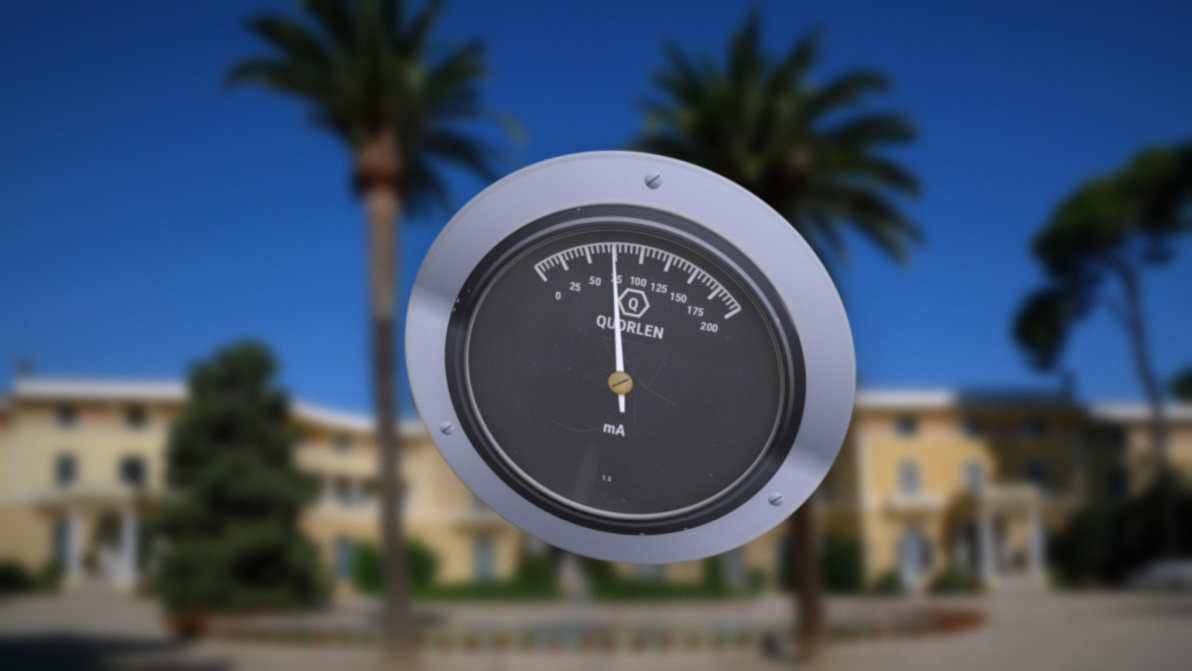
75 mA
